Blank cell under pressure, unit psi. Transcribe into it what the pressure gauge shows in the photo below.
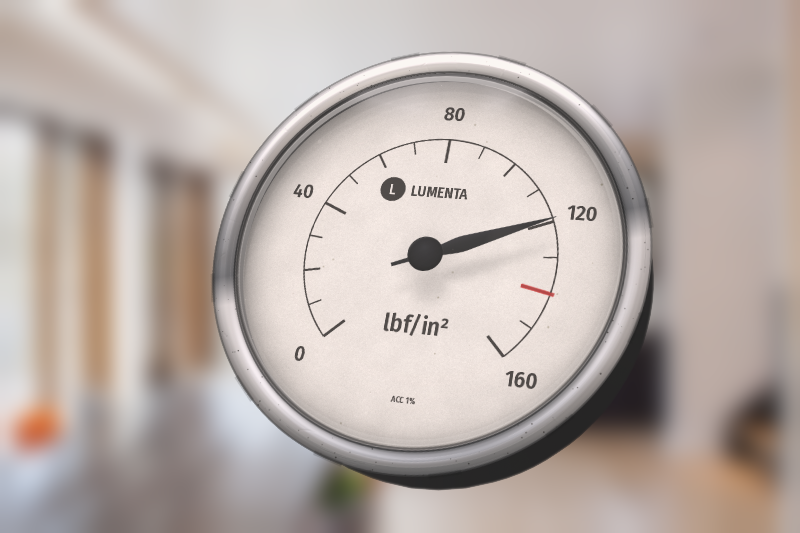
120 psi
